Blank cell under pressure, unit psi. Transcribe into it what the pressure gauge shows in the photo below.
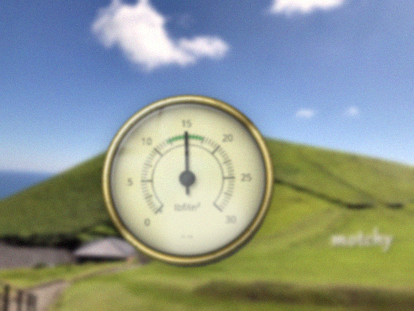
15 psi
